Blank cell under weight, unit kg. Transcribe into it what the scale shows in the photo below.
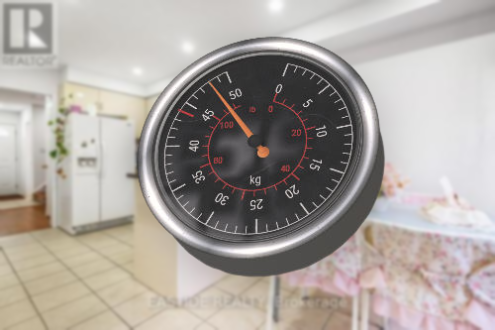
48 kg
